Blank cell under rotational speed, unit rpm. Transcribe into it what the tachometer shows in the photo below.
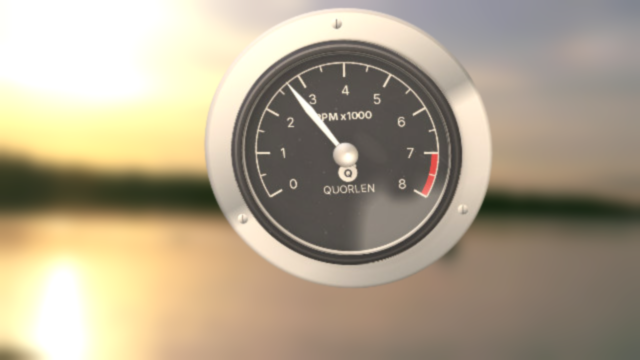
2750 rpm
